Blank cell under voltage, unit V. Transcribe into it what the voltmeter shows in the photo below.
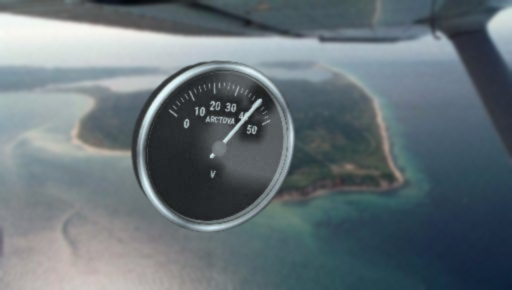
40 V
